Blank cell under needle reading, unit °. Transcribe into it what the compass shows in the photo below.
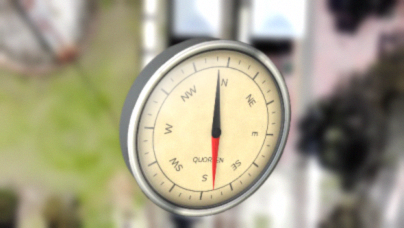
170 °
